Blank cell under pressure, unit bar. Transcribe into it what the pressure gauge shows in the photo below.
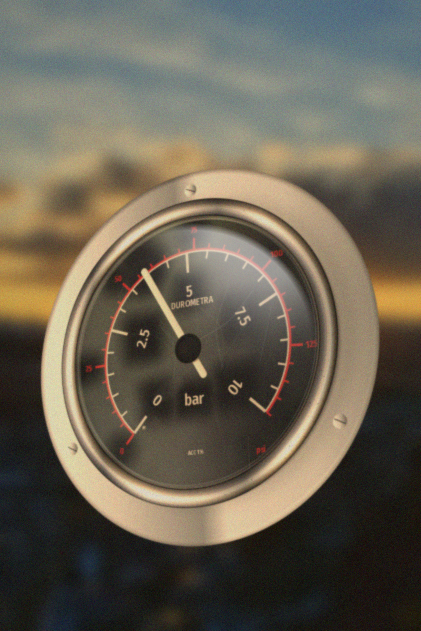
4 bar
